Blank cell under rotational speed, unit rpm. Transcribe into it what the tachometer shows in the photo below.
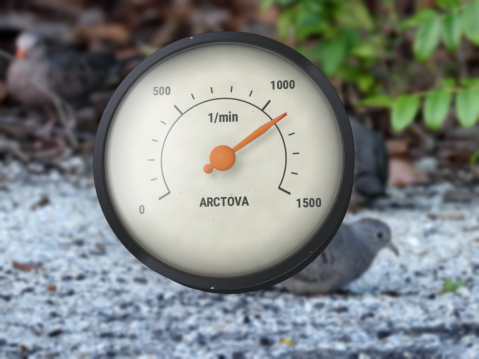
1100 rpm
